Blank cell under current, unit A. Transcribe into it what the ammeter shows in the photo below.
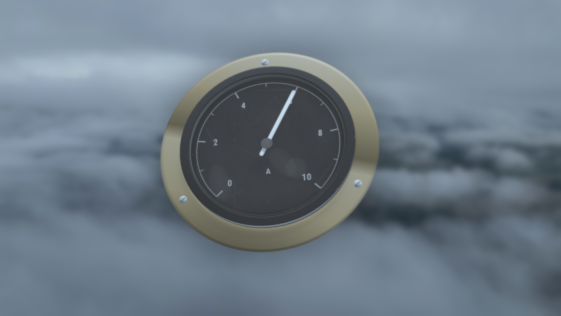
6 A
